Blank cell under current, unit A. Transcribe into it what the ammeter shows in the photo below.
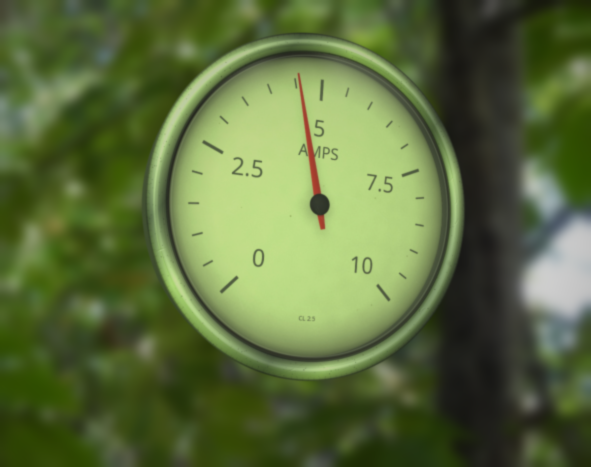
4.5 A
